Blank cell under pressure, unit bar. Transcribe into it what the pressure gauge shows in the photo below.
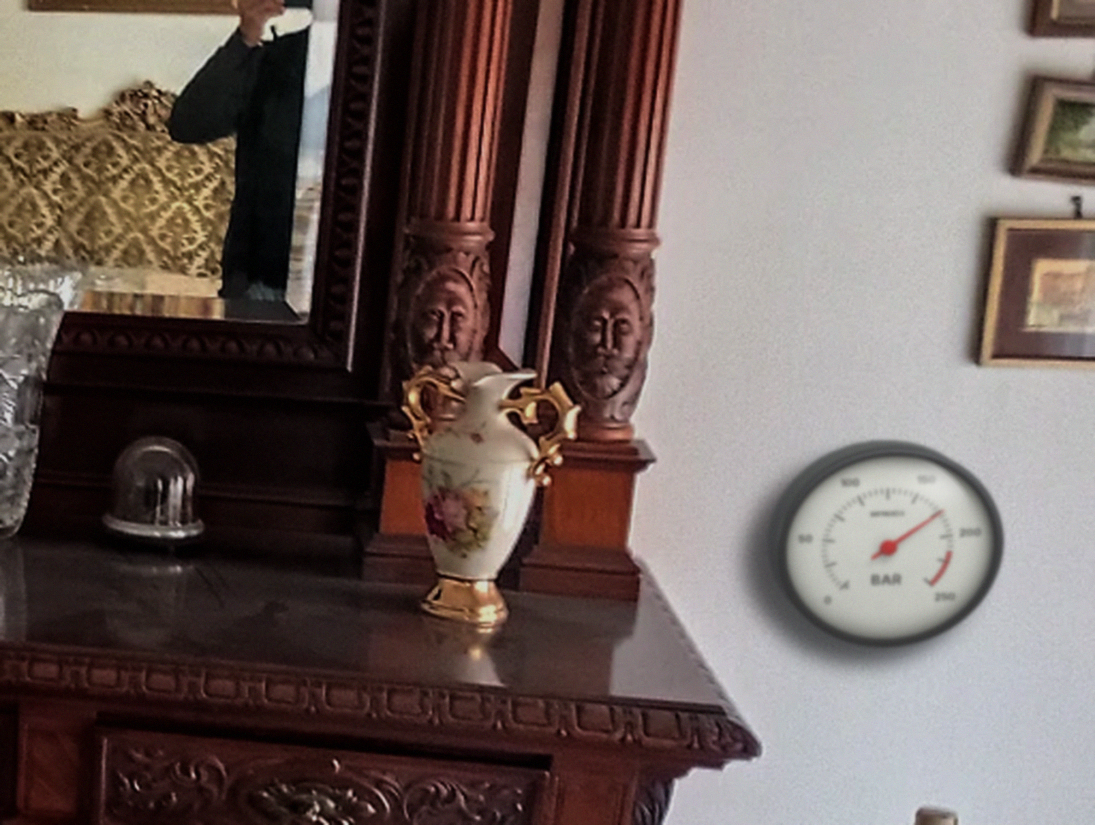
175 bar
